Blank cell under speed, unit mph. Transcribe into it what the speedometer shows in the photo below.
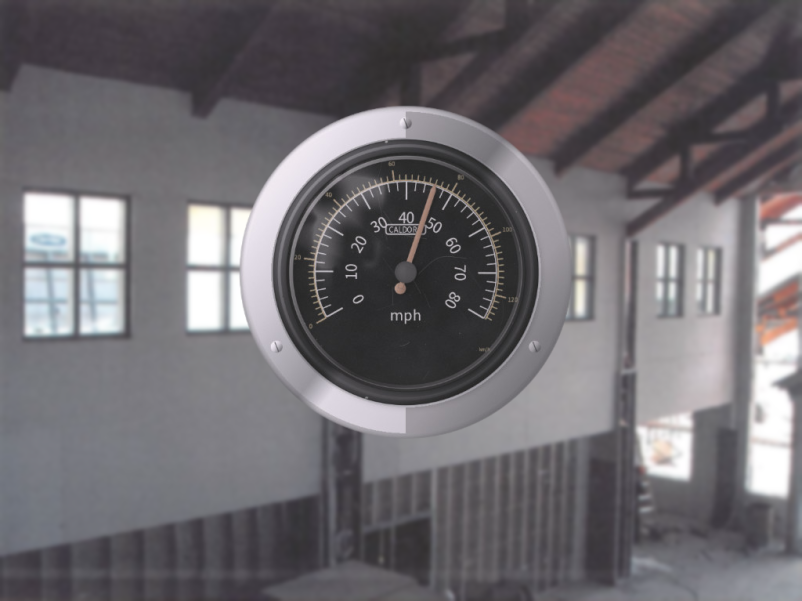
46 mph
